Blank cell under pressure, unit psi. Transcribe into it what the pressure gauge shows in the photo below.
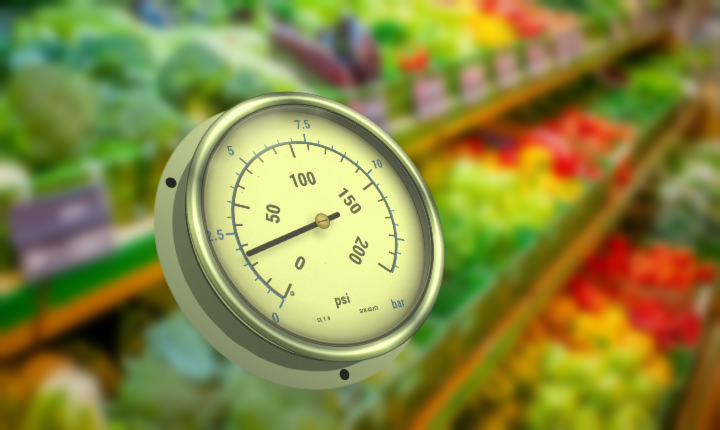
25 psi
